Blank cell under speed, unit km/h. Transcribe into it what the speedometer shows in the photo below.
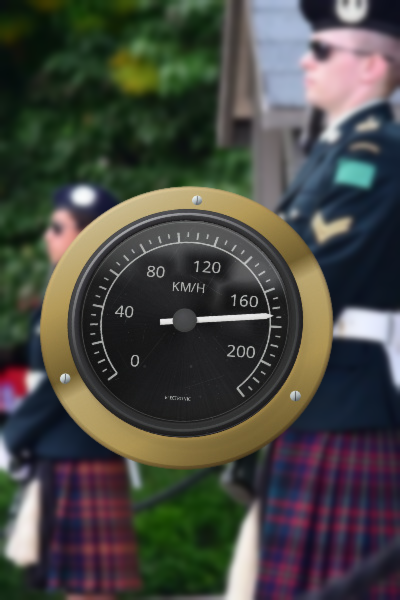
175 km/h
